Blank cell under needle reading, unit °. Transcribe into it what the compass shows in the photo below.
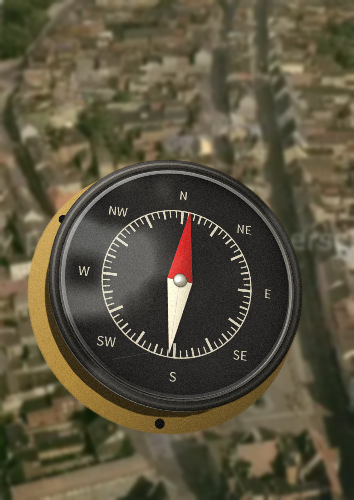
5 °
